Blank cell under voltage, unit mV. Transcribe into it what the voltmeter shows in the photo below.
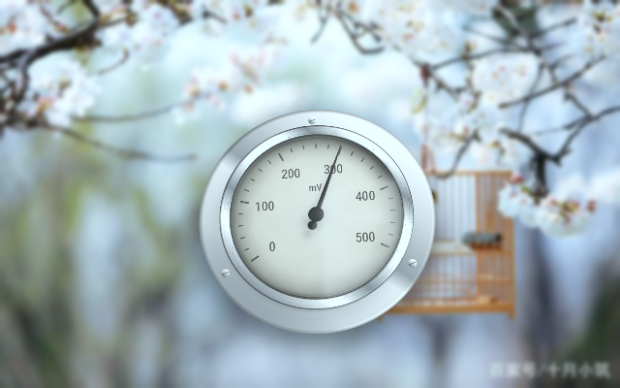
300 mV
